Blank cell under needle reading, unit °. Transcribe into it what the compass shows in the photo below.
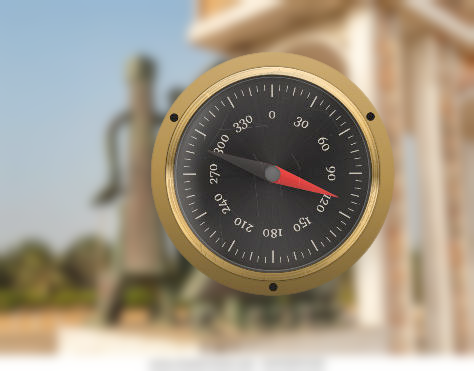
110 °
